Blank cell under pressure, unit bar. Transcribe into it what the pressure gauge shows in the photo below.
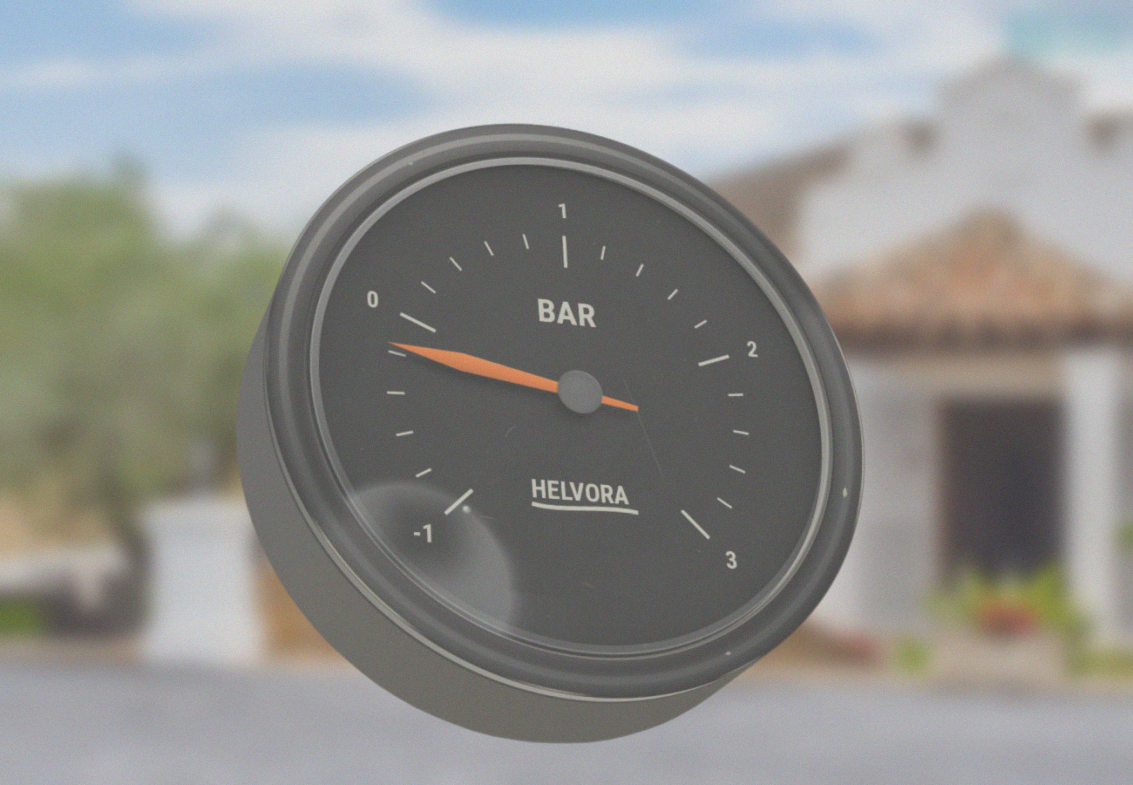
-0.2 bar
